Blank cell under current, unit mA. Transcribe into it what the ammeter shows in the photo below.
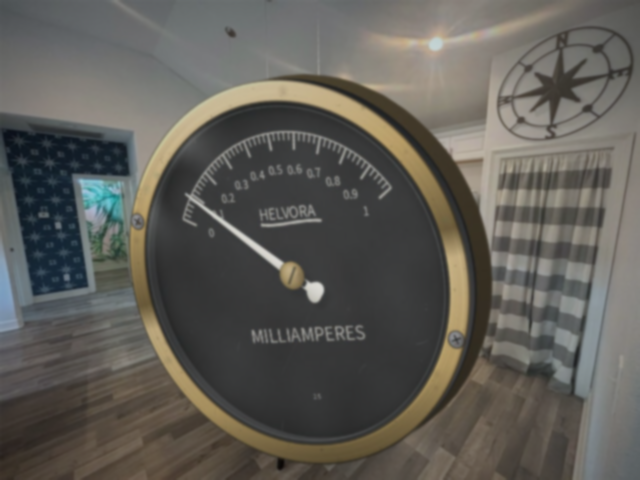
0.1 mA
